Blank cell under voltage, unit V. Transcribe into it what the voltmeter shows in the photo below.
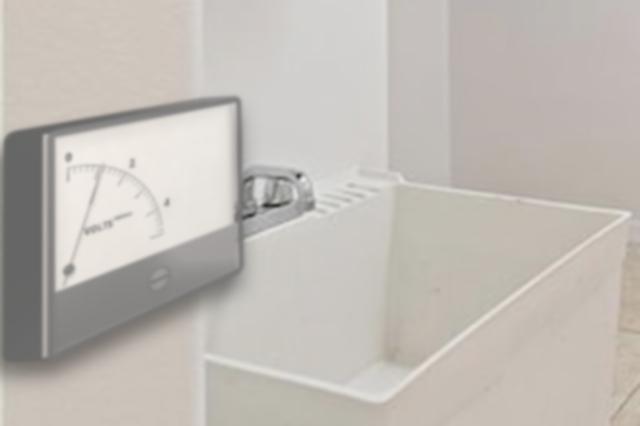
1 V
